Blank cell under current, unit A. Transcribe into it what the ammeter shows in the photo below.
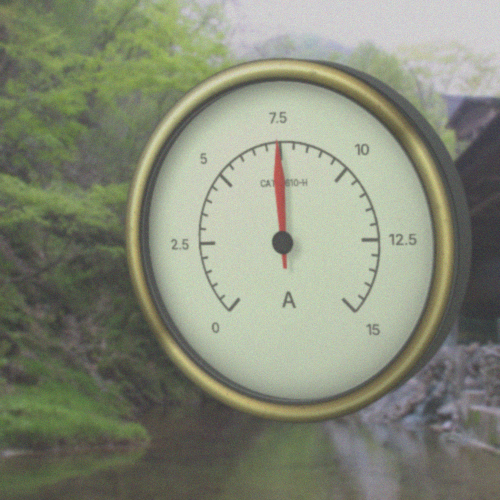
7.5 A
